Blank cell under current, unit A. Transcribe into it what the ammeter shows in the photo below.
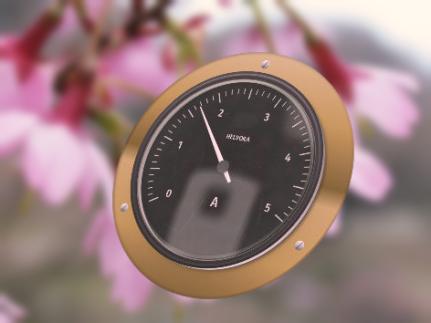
1.7 A
